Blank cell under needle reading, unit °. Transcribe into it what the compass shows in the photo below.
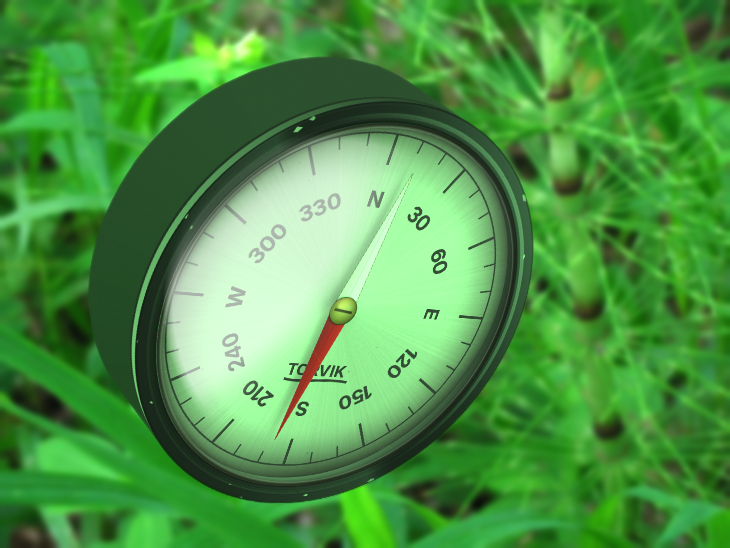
190 °
